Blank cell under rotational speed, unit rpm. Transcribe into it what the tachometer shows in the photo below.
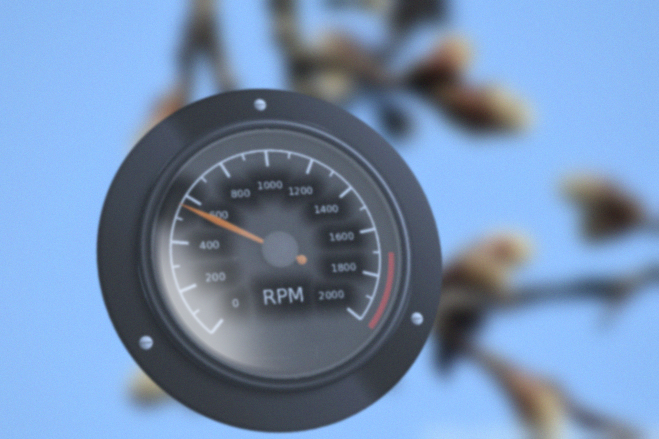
550 rpm
